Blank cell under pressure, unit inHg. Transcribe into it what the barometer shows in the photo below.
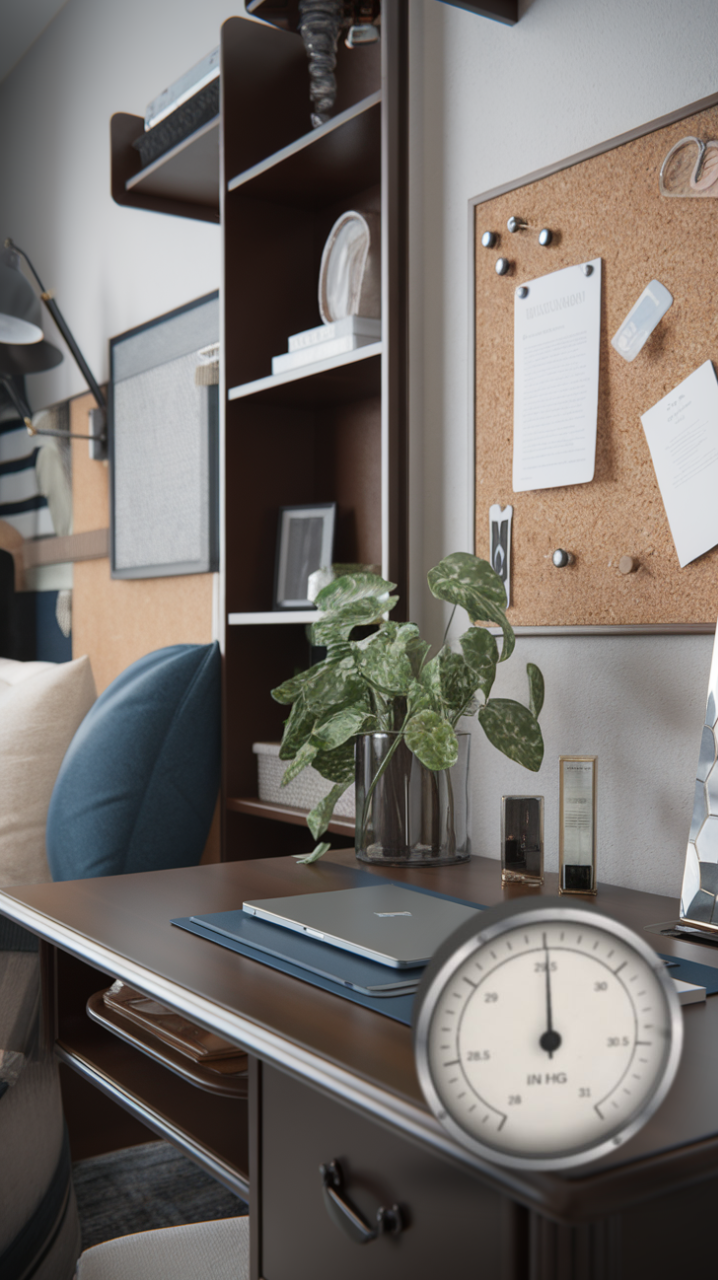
29.5 inHg
